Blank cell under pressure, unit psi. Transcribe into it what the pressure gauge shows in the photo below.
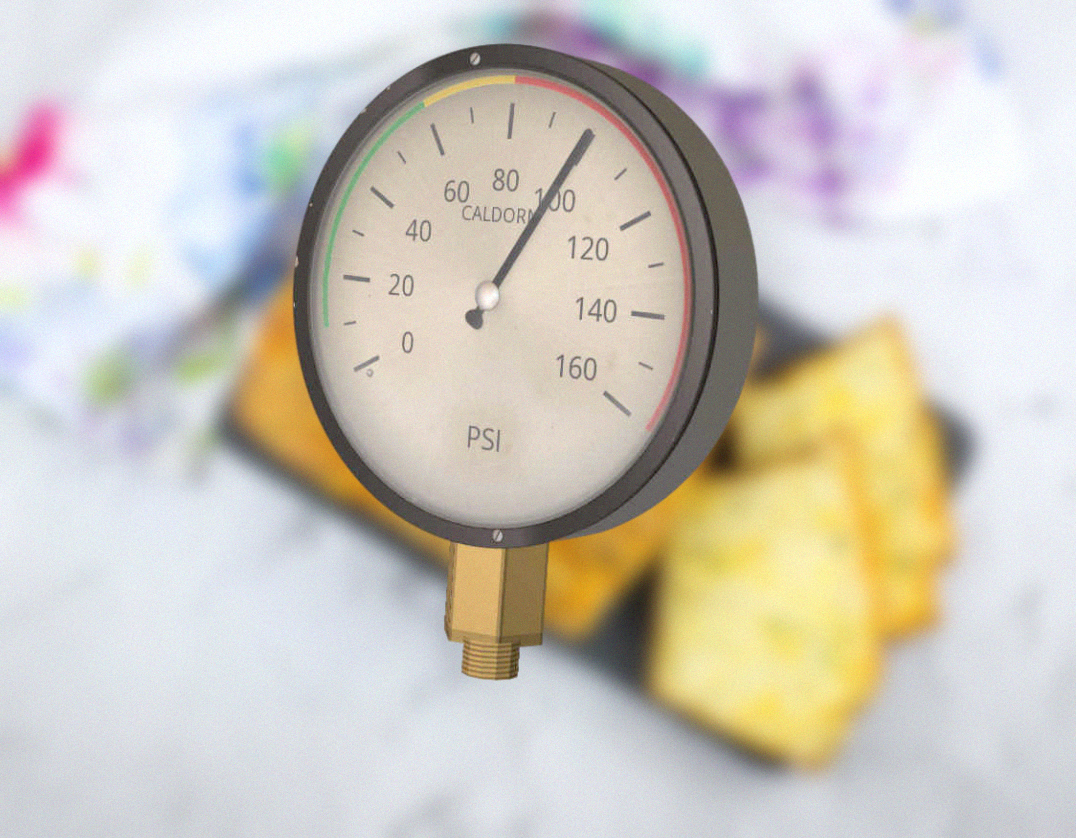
100 psi
